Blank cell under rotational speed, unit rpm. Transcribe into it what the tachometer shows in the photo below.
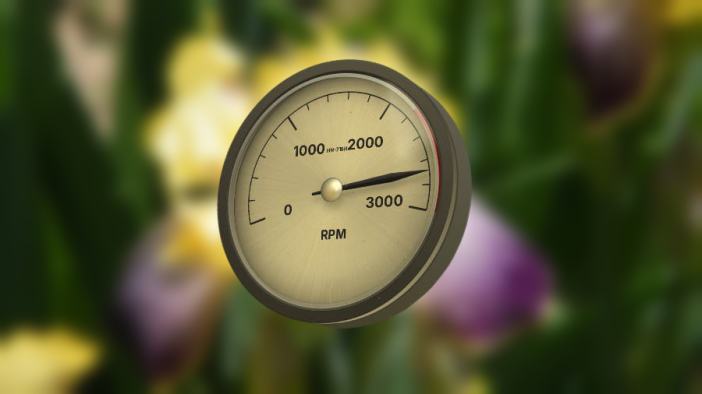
2700 rpm
